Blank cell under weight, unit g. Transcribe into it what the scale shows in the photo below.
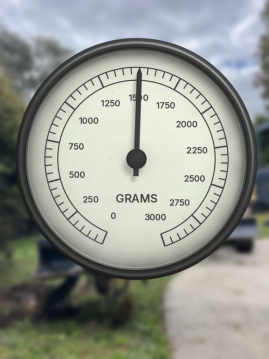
1500 g
